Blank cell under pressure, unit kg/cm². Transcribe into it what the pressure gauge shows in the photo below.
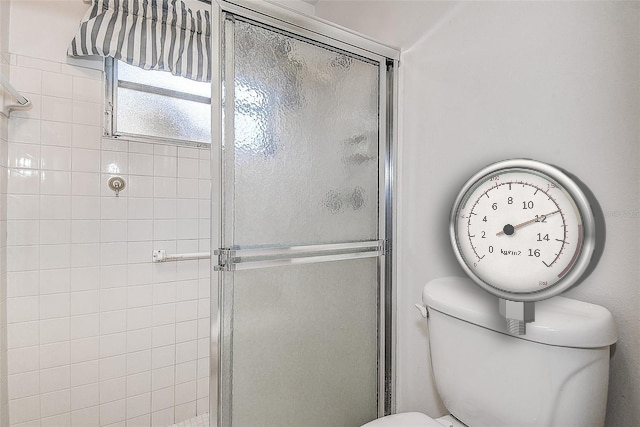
12 kg/cm²
